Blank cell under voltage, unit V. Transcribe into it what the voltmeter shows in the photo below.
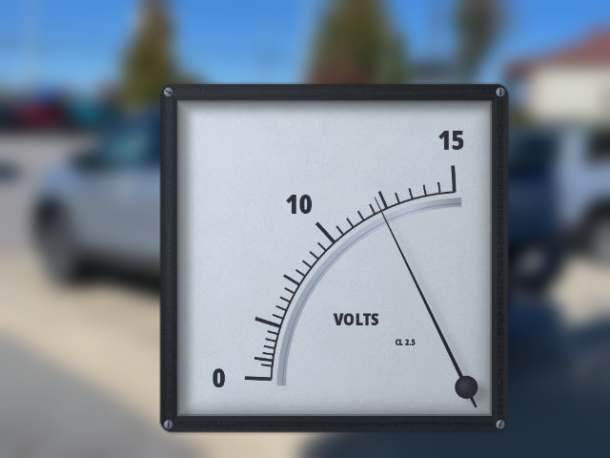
12.25 V
